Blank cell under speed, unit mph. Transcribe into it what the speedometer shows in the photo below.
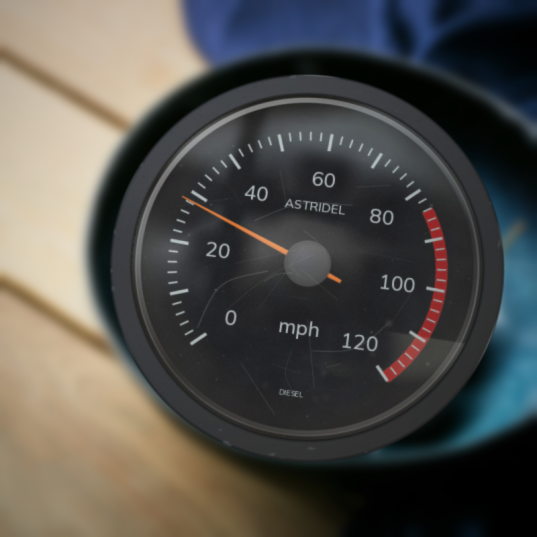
28 mph
